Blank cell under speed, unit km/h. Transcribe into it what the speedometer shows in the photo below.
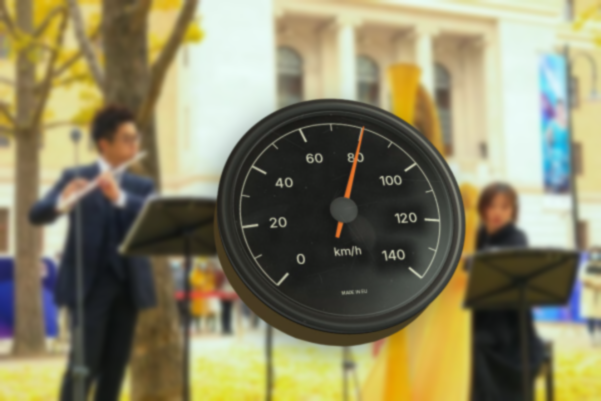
80 km/h
